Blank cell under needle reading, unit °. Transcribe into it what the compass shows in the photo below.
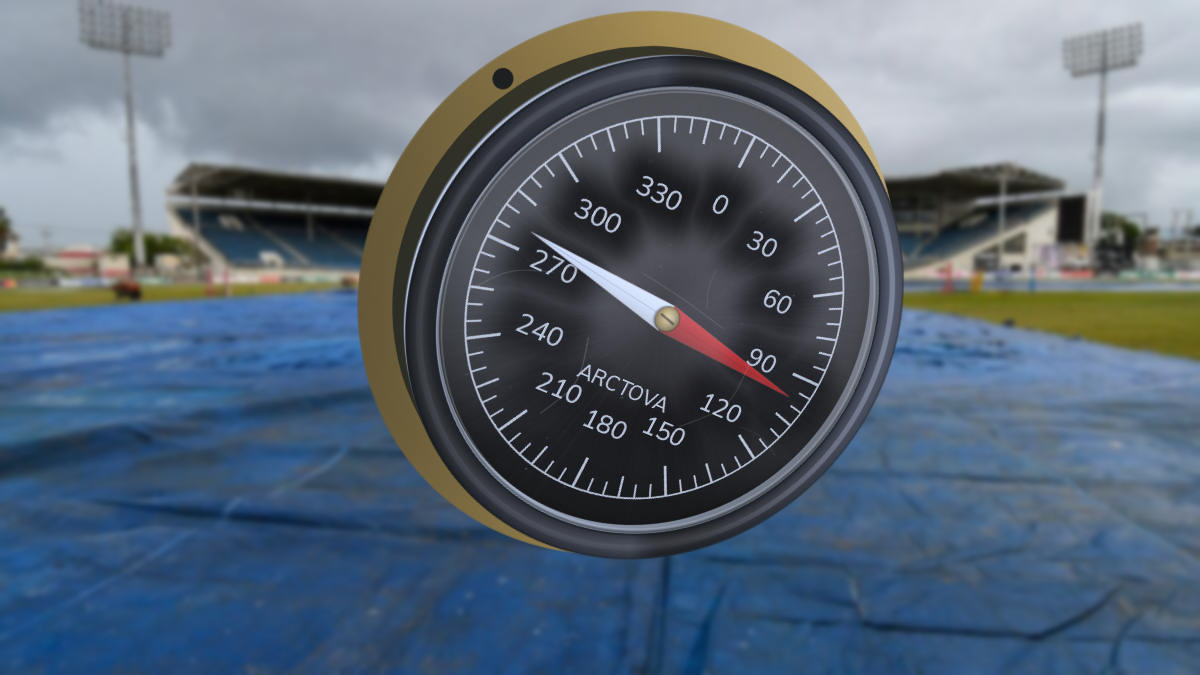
97.5 °
